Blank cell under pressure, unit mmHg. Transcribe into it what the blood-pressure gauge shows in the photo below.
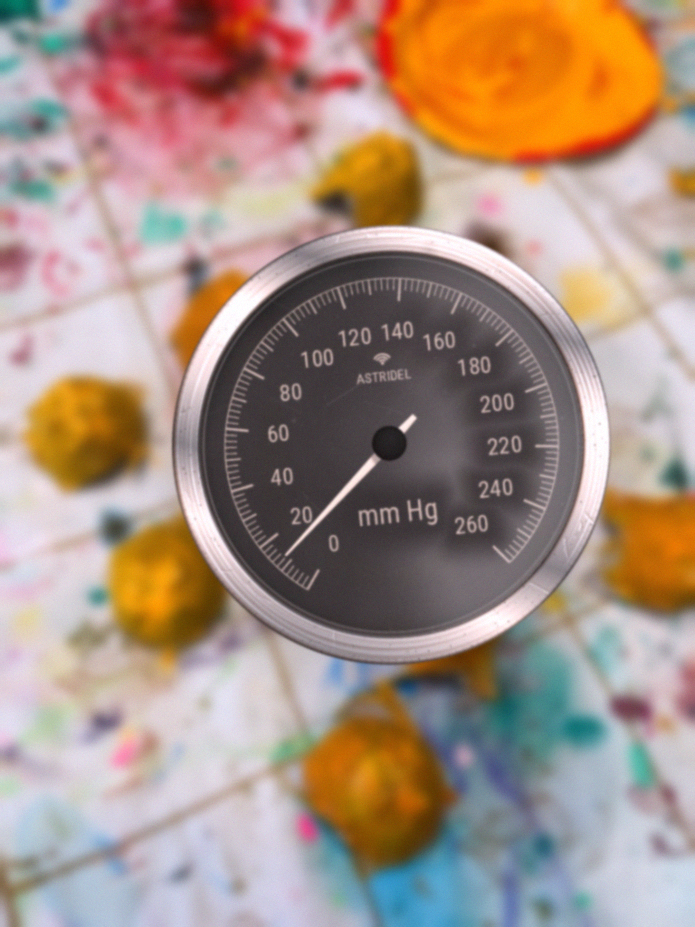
12 mmHg
